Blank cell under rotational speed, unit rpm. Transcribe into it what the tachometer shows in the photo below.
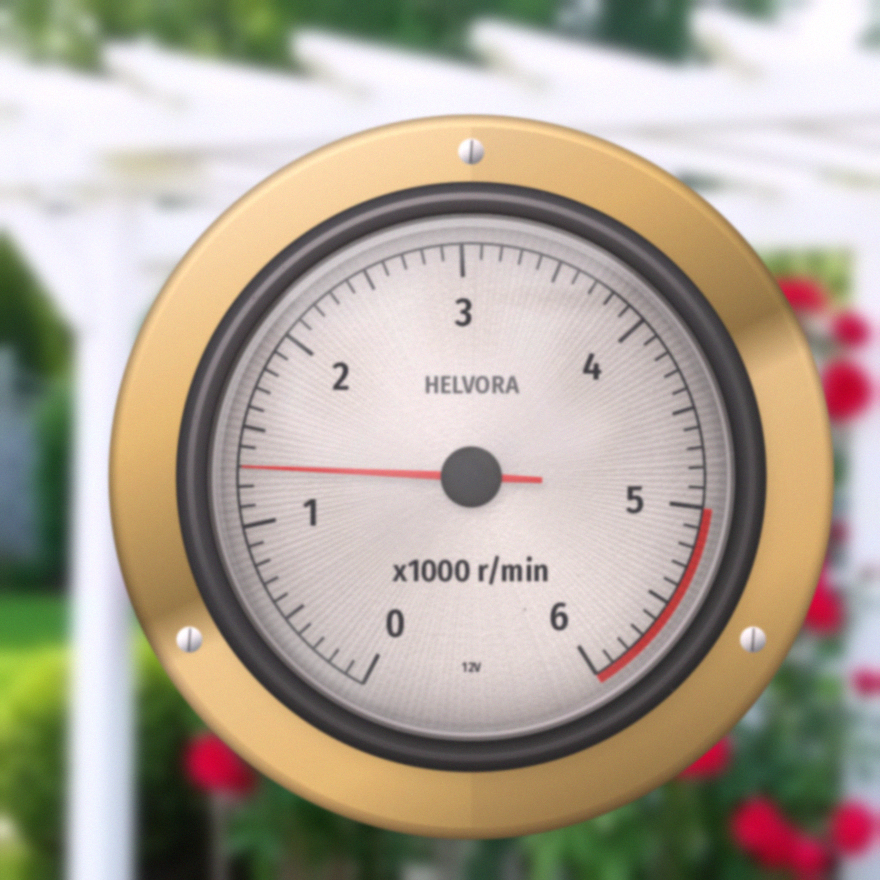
1300 rpm
